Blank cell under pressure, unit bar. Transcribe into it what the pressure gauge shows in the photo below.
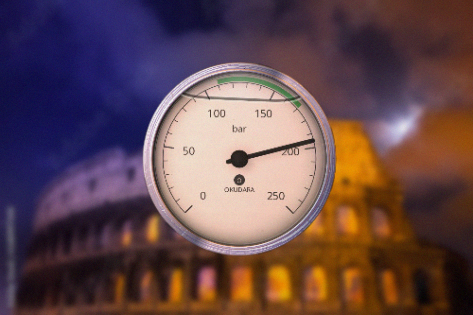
195 bar
